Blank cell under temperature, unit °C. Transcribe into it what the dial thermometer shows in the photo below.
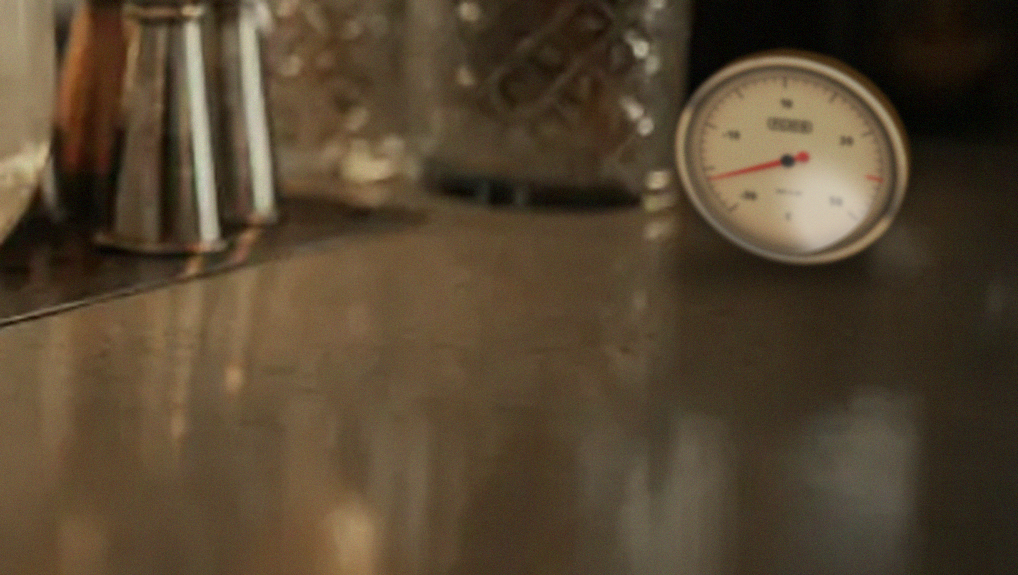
-22 °C
